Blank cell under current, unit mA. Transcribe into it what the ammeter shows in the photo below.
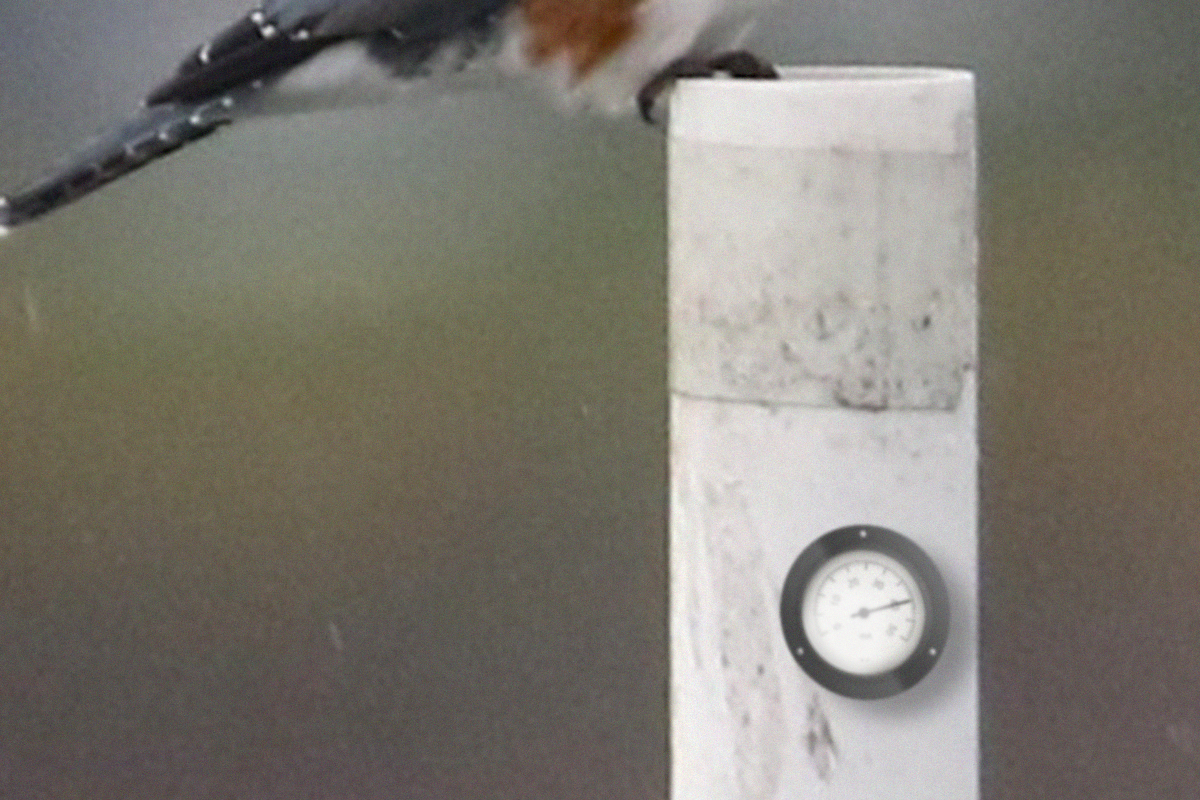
40 mA
